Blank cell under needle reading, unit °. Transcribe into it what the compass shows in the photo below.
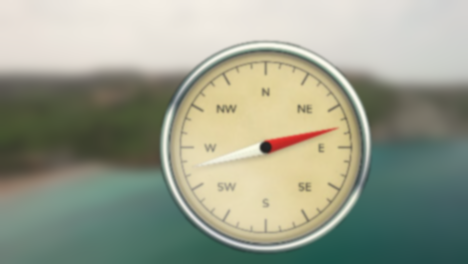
75 °
